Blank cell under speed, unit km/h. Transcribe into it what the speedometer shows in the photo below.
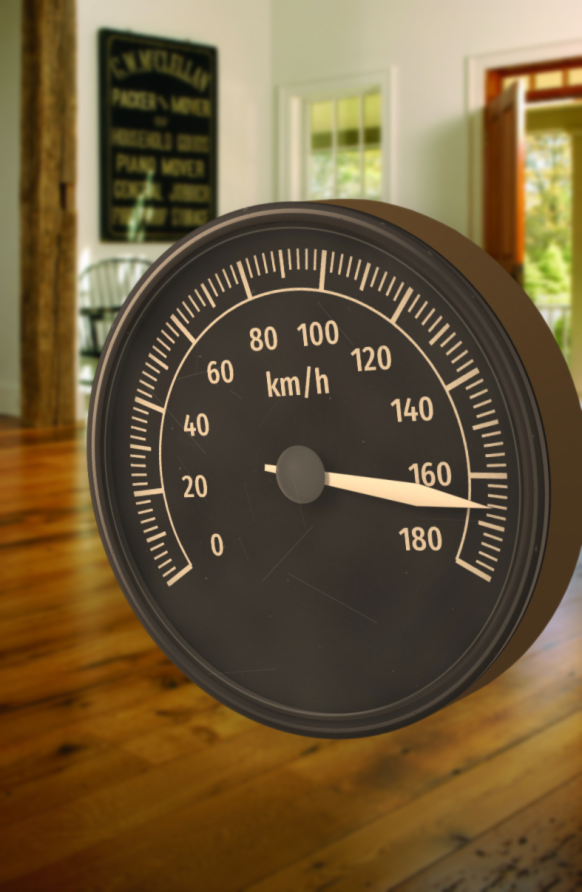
166 km/h
